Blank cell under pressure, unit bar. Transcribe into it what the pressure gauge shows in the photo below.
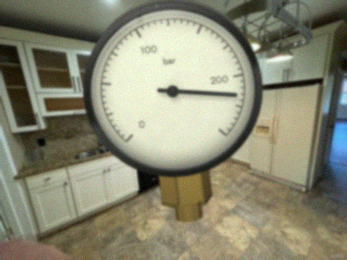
215 bar
